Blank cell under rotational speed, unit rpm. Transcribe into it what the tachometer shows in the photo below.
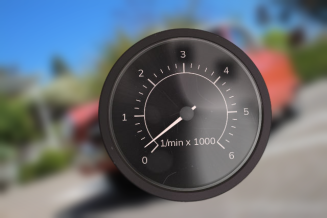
200 rpm
